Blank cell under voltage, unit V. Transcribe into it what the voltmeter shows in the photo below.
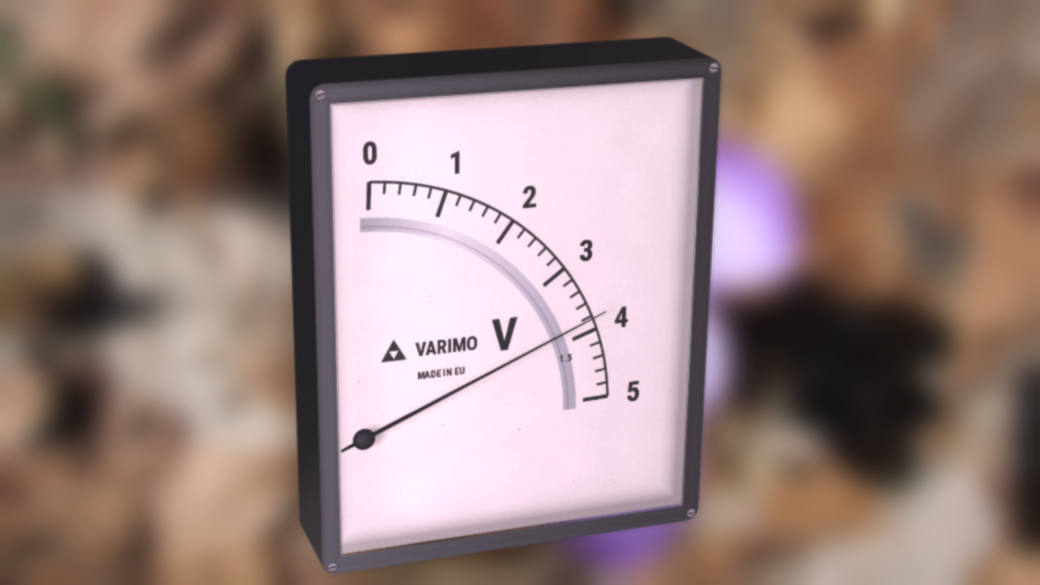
3.8 V
